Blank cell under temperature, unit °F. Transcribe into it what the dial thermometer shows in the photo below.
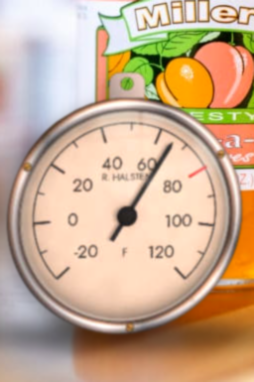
65 °F
